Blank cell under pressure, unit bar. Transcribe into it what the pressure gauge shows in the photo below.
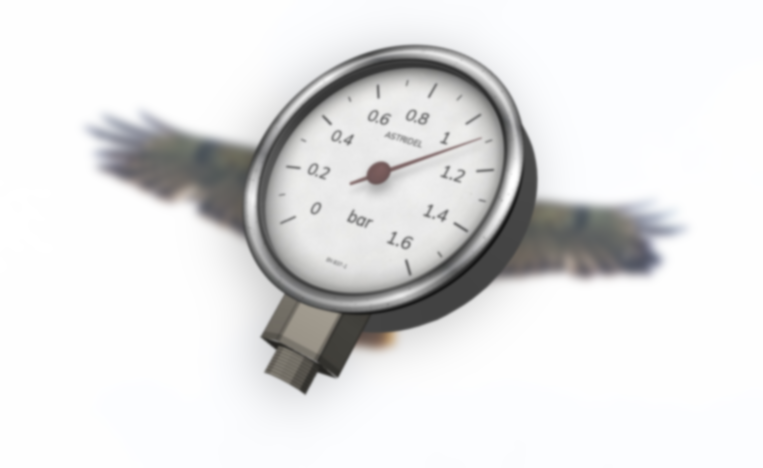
1.1 bar
